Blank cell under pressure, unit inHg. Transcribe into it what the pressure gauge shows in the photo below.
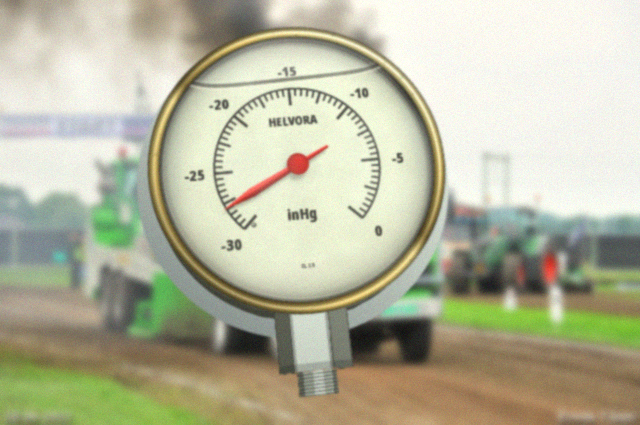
-28 inHg
